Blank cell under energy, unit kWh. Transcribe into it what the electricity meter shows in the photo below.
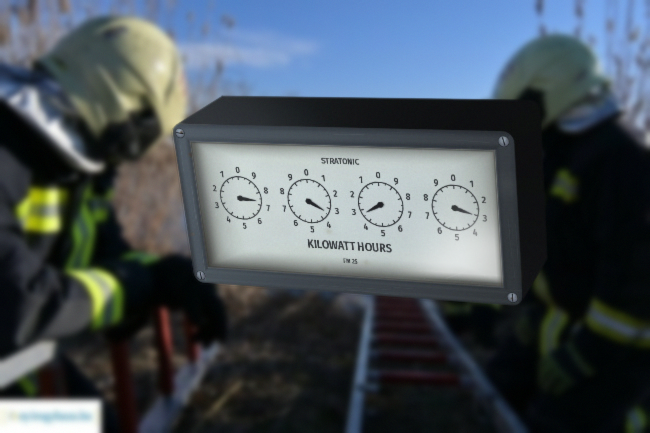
7333 kWh
